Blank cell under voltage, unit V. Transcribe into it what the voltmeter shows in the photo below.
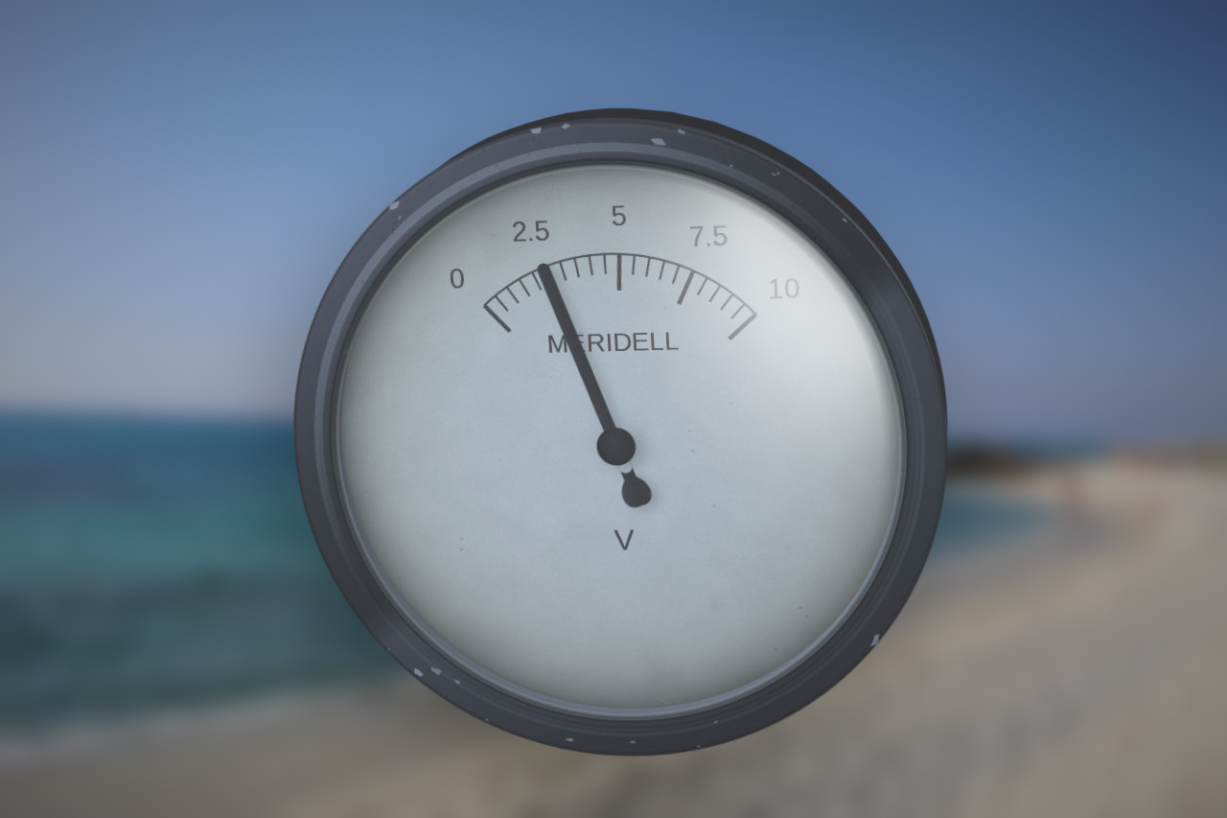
2.5 V
